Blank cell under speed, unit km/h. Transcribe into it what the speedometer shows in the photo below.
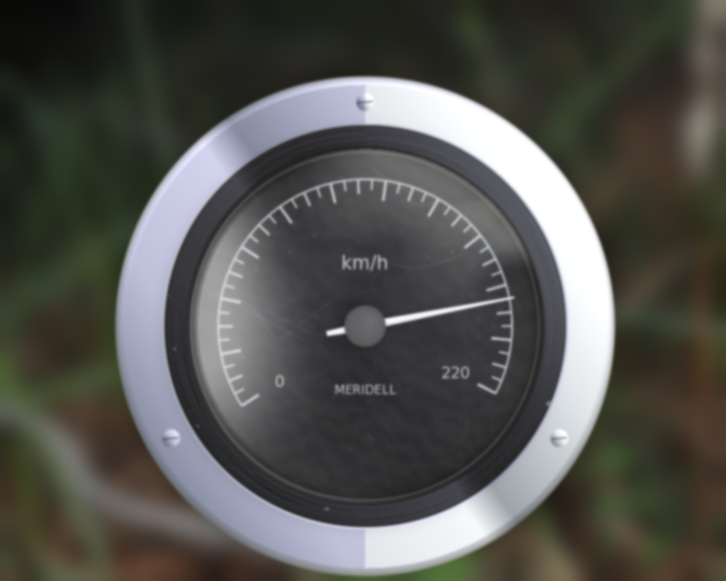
185 km/h
